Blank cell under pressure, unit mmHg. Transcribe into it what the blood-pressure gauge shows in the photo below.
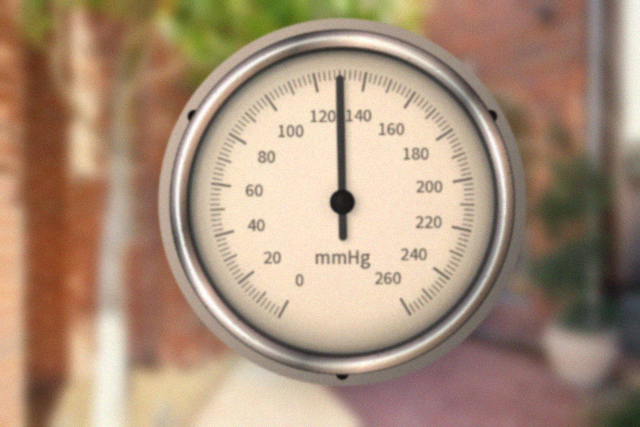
130 mmHg
